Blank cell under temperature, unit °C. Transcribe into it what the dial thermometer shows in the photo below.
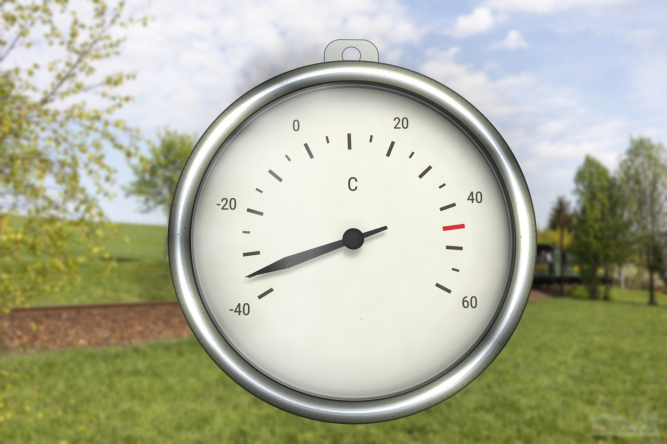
-35 °C
